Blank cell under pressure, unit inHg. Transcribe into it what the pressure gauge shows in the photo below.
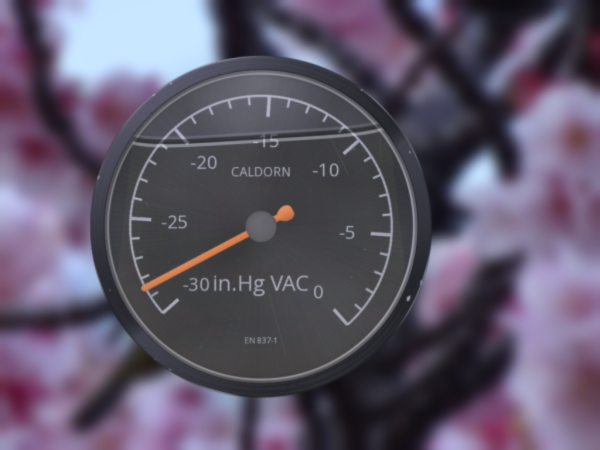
-28.5 inHg
